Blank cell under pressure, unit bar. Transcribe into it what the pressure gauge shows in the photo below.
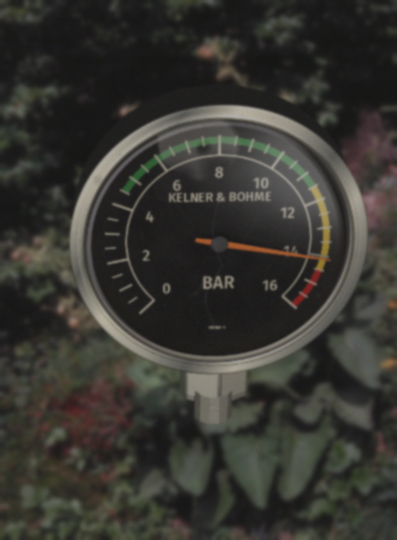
14 bar
